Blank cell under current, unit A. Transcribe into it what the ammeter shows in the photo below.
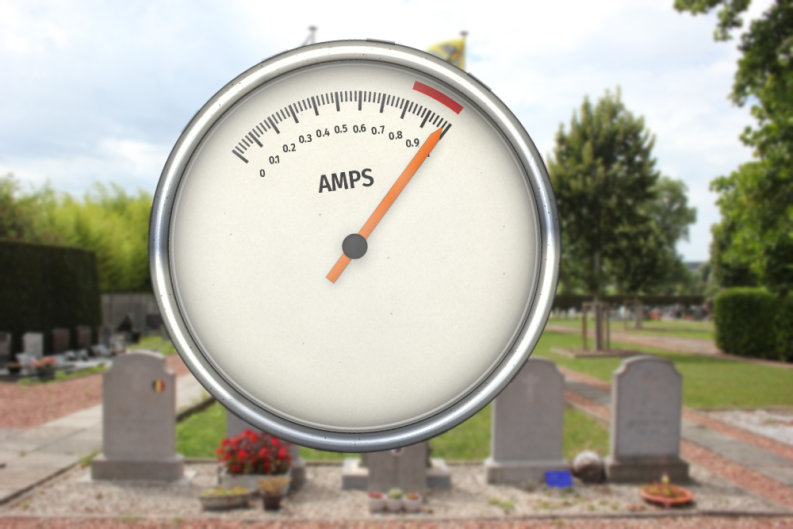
0.98 A
